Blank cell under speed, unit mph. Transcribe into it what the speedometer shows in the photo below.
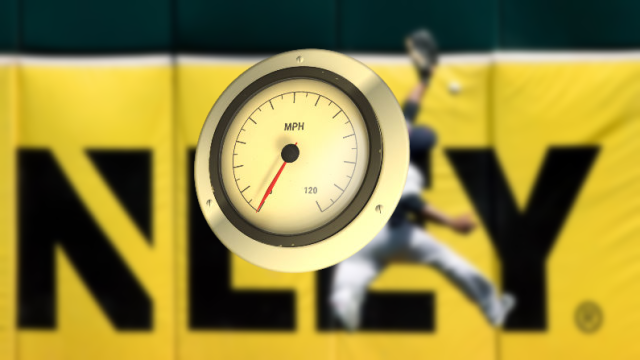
0 mph
